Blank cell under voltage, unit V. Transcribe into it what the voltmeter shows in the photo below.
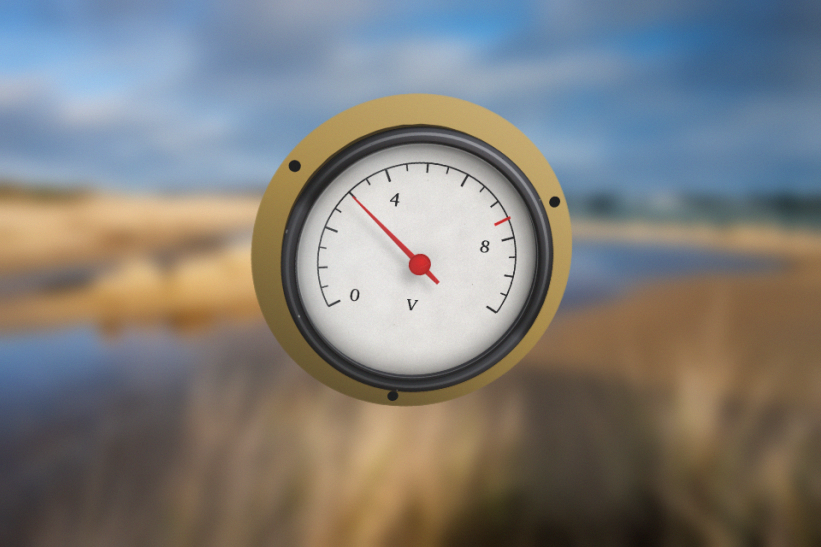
3 V
